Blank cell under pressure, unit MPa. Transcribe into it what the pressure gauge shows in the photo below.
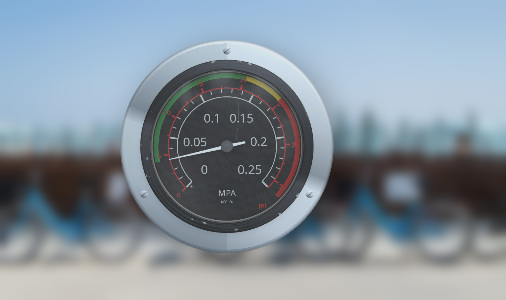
0.03 MPa
